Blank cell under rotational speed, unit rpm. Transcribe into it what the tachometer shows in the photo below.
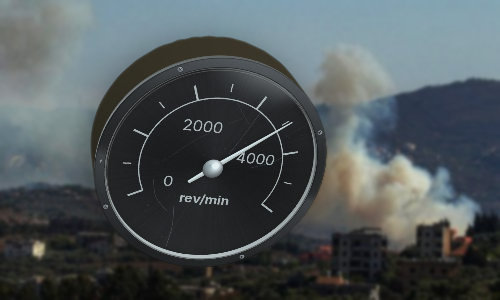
3500 rpm
